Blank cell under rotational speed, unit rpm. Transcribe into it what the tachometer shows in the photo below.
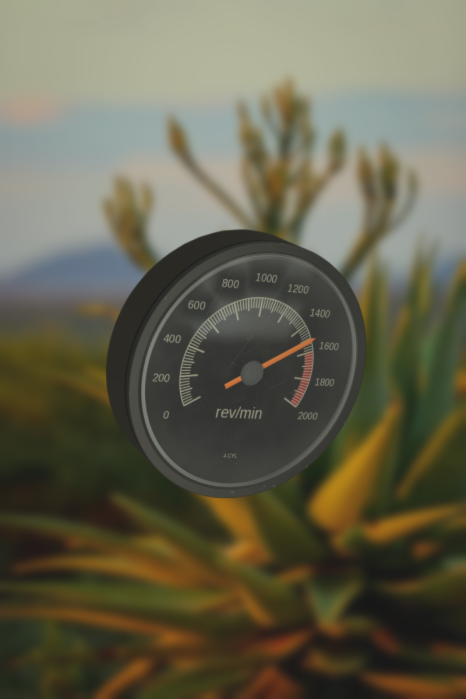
1500 rpm
